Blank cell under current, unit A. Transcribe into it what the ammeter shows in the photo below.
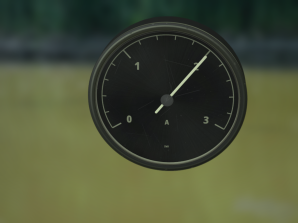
2 A
